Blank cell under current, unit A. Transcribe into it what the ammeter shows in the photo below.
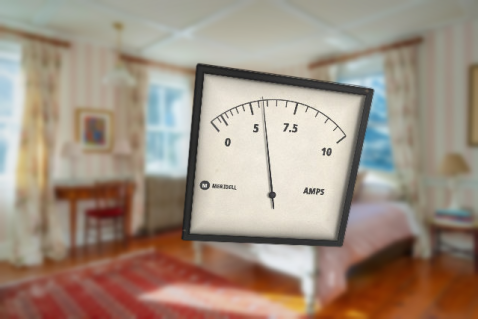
5.75 A
